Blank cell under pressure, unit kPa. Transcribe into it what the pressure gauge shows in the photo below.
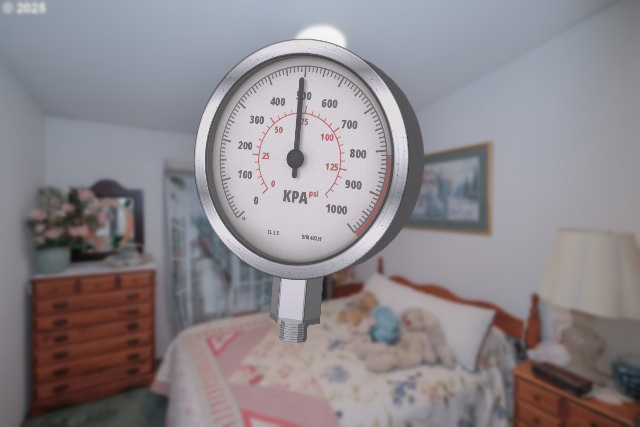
500 kPa
